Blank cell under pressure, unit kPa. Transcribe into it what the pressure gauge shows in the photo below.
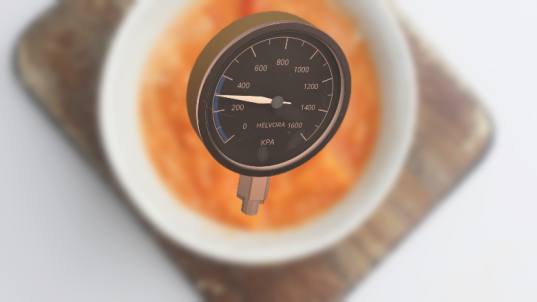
300 kPa
